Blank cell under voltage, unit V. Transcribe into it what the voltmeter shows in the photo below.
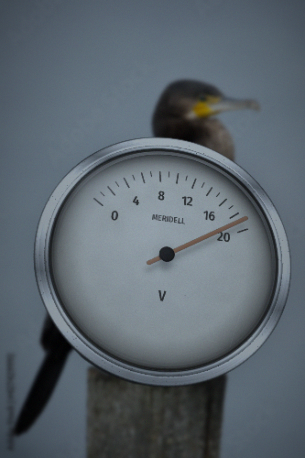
19 V
